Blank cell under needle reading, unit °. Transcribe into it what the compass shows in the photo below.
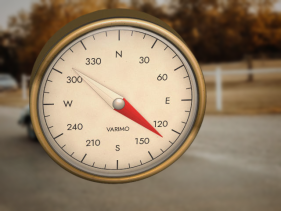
130 °
